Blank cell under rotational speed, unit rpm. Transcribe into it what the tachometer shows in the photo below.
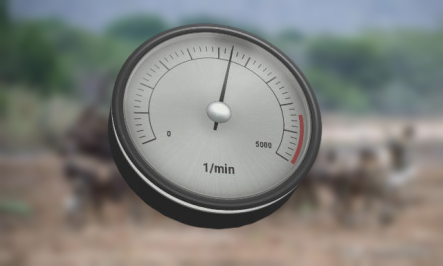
2700 rpm
